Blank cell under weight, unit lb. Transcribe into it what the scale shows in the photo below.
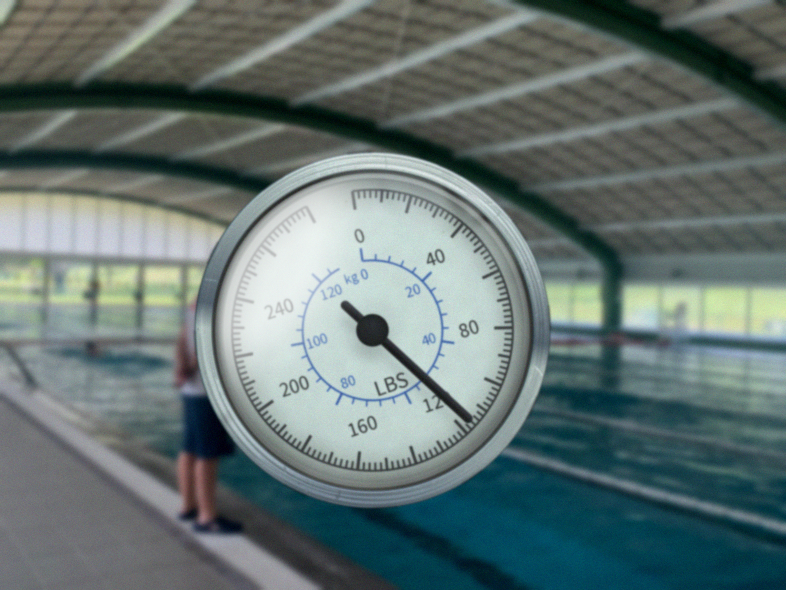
116 lb
